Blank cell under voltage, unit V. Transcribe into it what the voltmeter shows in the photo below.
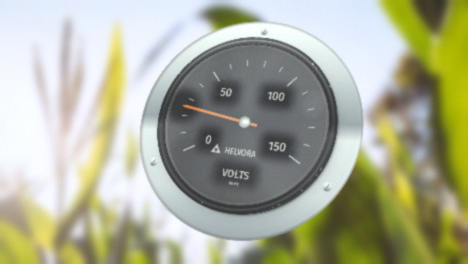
25 V
